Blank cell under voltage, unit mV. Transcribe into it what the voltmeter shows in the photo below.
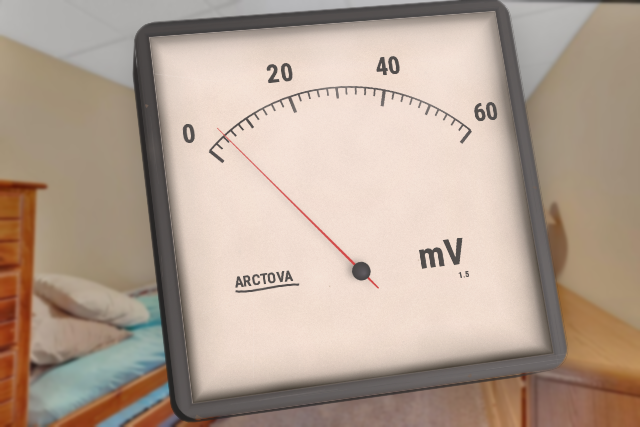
4 mV
